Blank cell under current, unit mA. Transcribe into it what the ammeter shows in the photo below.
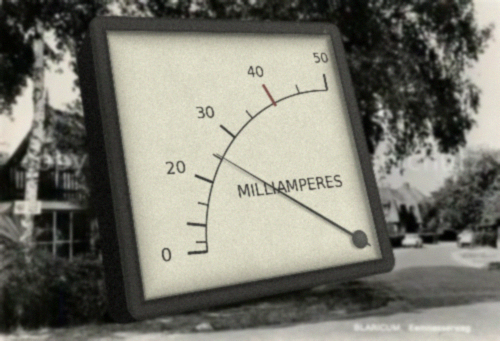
25 mA
